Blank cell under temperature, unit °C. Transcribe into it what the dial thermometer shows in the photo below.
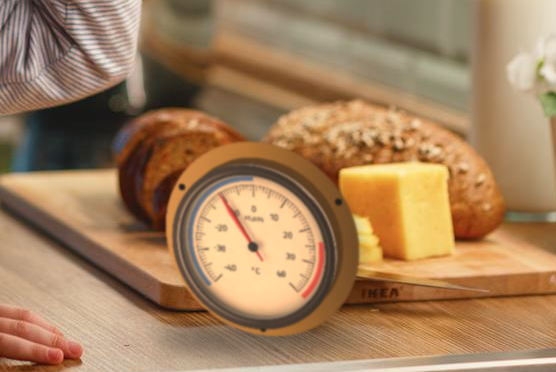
-10 °C
